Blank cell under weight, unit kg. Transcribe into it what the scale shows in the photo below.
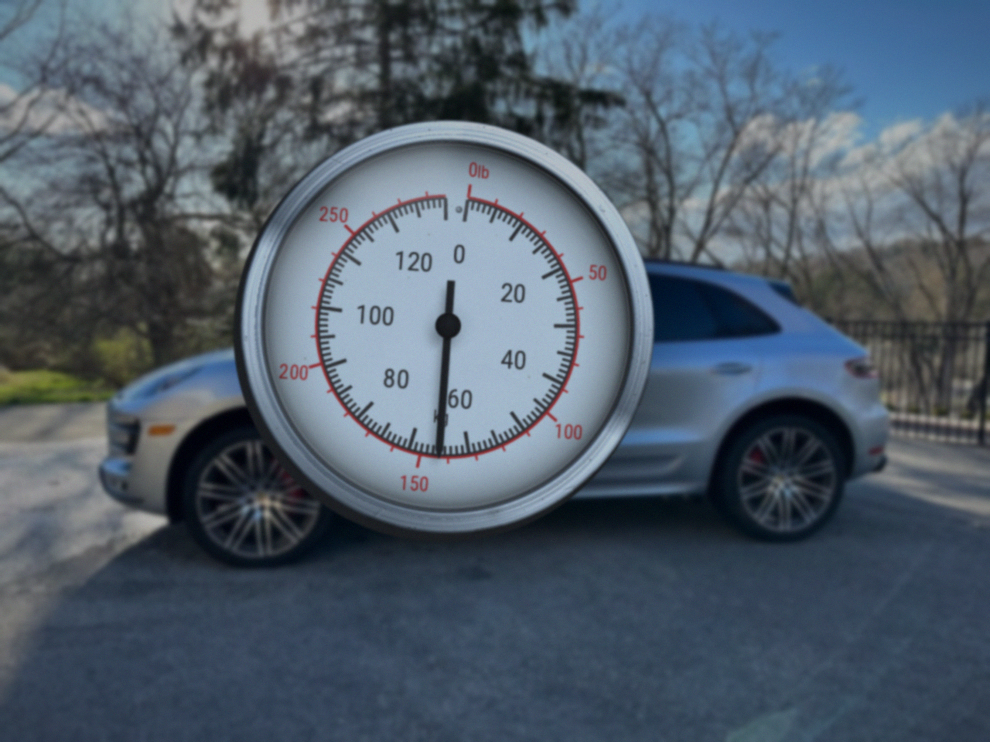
65 kg
